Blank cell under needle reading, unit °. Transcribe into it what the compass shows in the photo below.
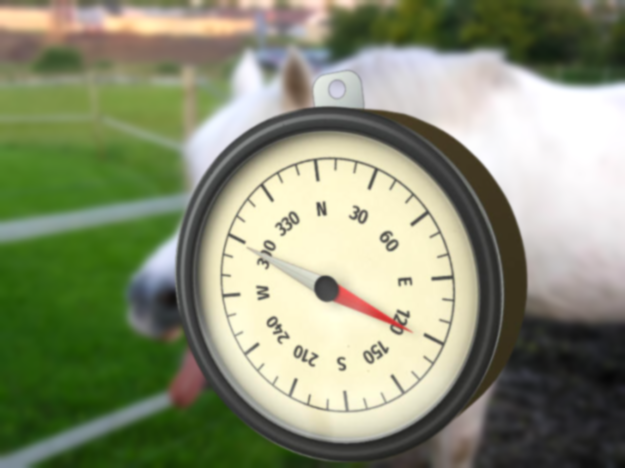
120 °
